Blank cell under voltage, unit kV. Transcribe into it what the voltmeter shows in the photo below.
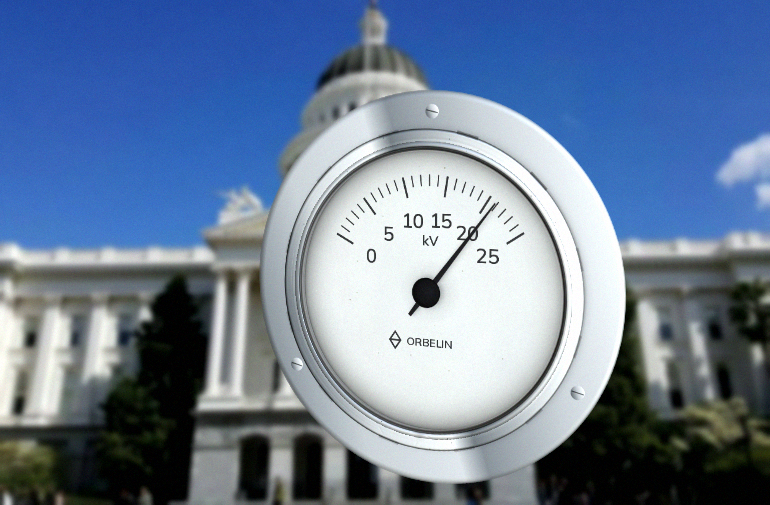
21 kV
